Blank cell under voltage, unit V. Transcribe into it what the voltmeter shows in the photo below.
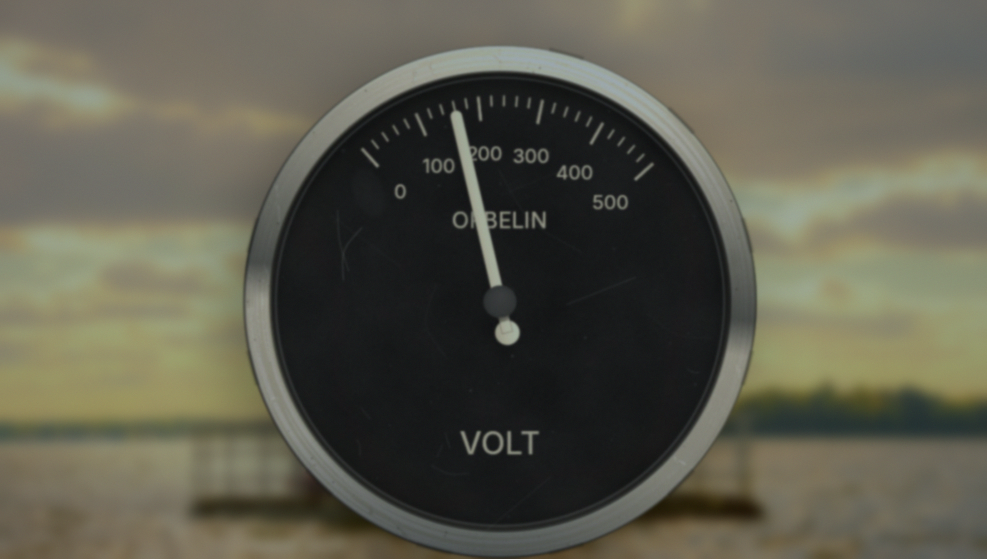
160 V
